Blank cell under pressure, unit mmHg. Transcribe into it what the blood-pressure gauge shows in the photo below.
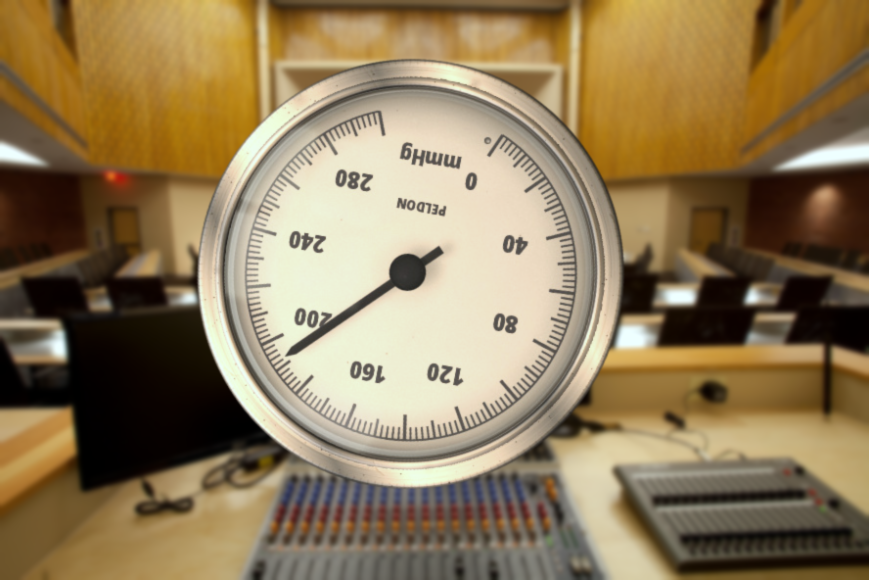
192 mmHg
